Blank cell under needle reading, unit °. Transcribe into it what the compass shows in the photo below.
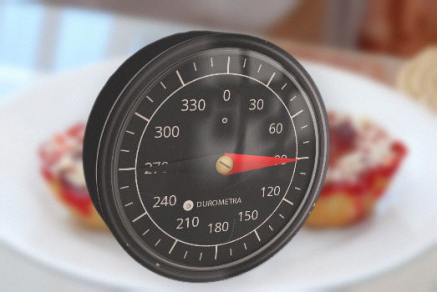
90 °
